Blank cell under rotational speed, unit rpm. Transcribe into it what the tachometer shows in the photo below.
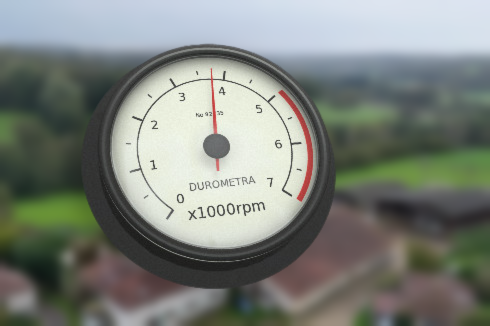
3750 rpm
